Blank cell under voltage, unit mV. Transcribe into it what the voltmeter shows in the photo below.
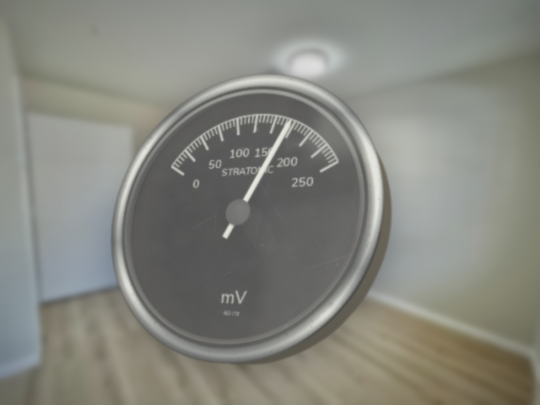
175 mV
